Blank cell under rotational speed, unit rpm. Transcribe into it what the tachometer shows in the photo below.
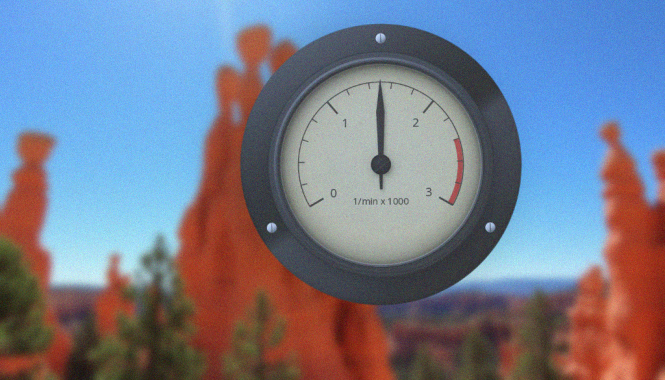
1500 rpm
